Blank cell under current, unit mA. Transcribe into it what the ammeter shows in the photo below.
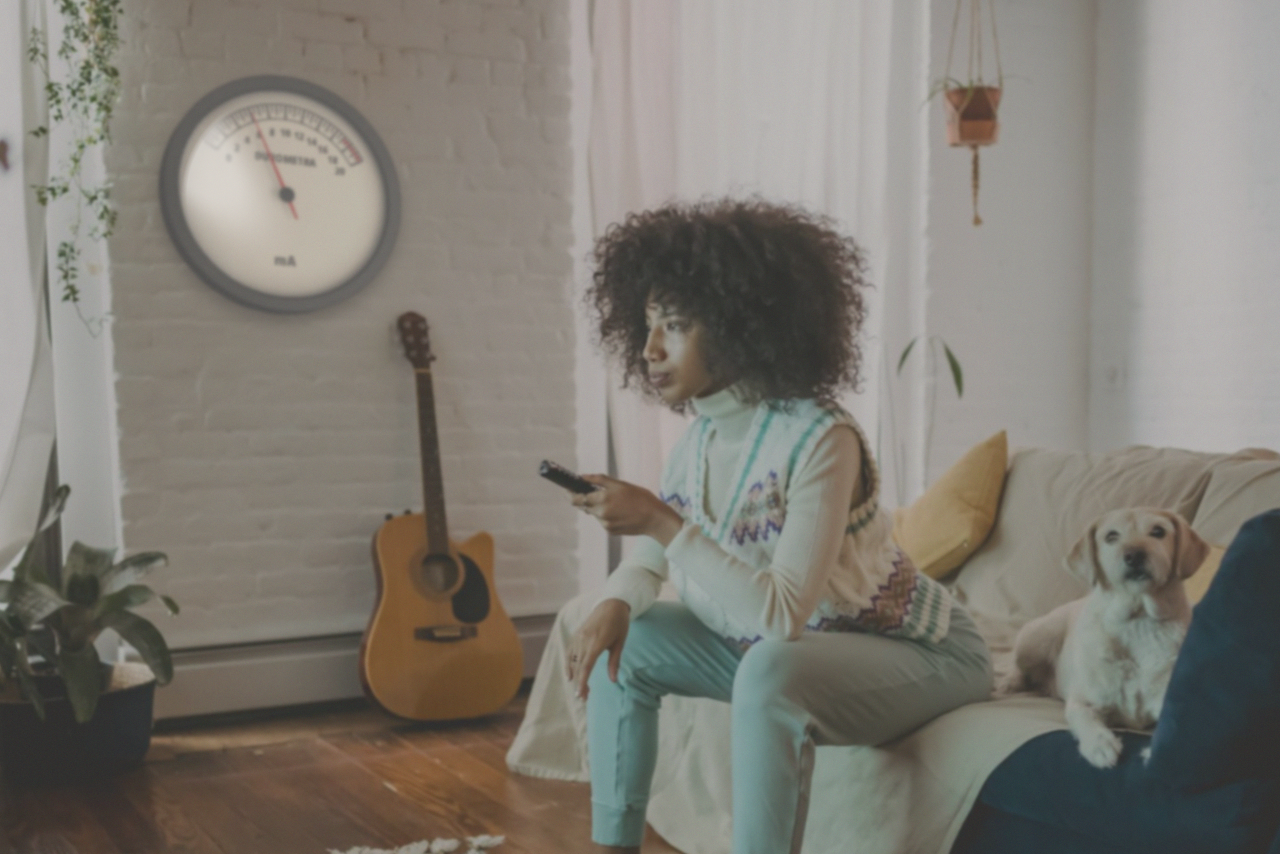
6 mA
